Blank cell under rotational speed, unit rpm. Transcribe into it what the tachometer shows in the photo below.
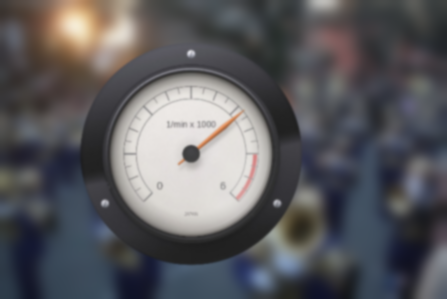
4125 rpm
